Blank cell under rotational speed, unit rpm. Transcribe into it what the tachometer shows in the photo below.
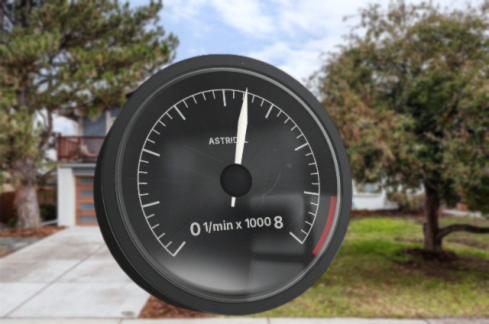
4400 rpm
